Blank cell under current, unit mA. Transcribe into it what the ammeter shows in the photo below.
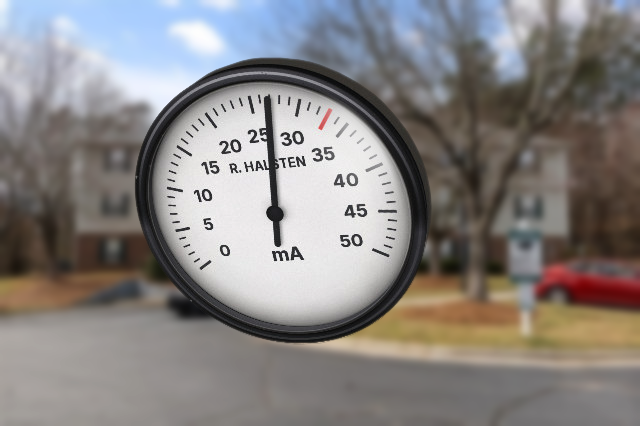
27 mA
